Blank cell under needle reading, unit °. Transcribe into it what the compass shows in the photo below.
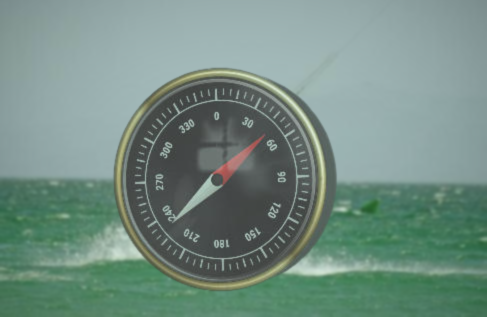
50 °
